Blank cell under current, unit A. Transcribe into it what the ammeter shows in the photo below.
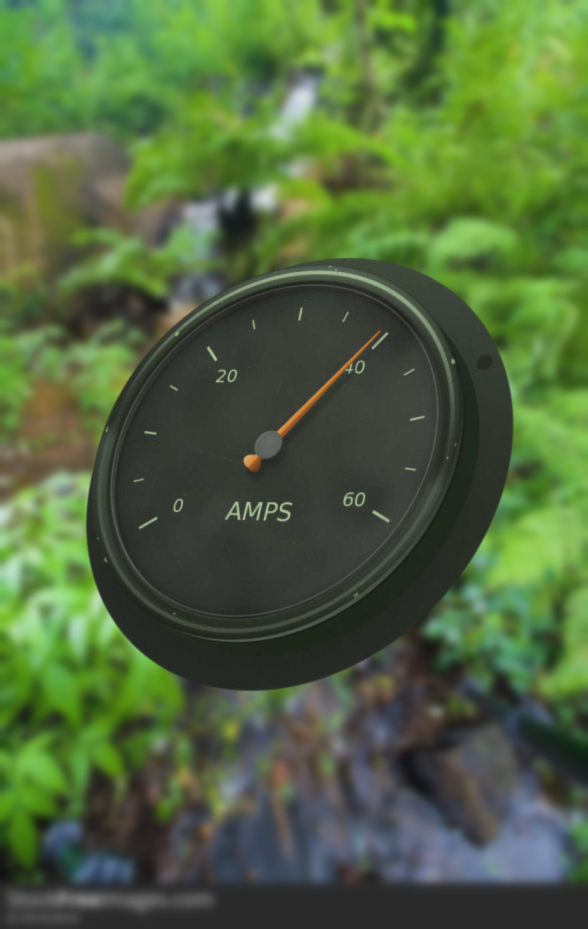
40 A
